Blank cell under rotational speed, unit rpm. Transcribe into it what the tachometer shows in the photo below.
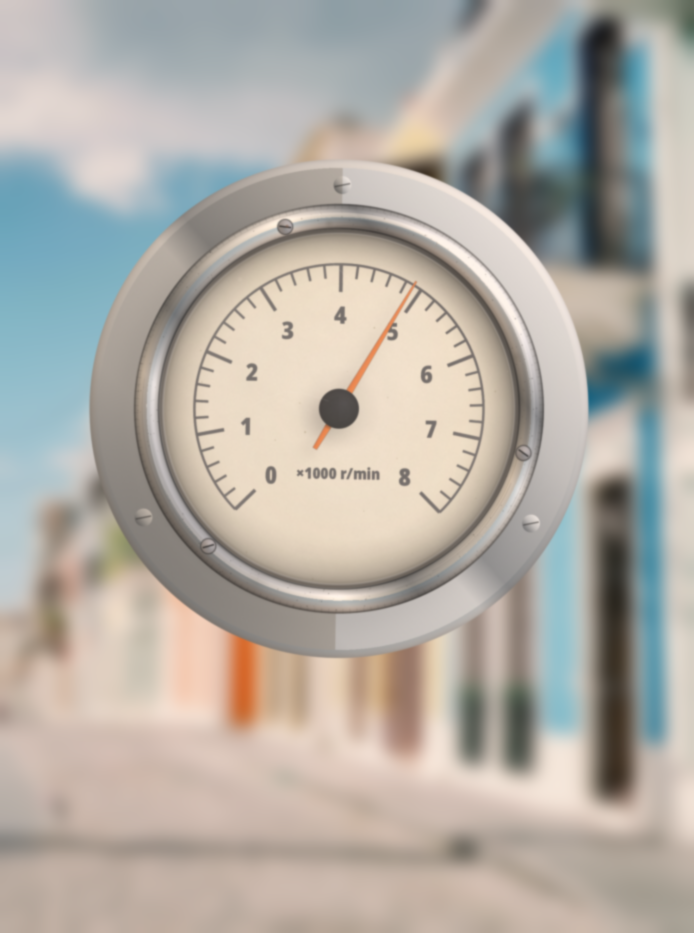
4900 rpm
